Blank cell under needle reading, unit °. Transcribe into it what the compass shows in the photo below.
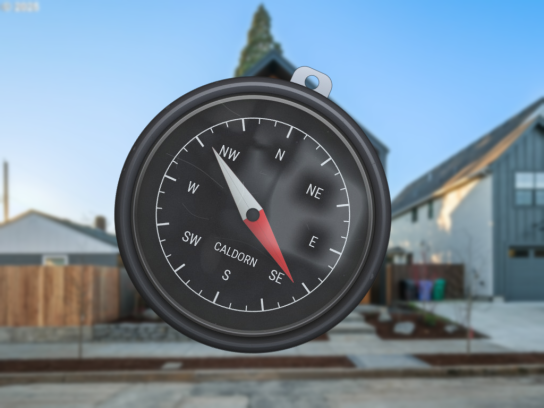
125 °
